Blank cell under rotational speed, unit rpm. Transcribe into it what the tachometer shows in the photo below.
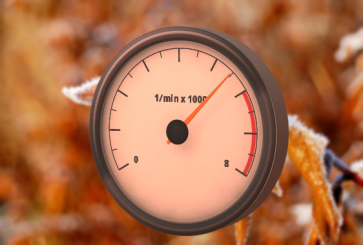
5500 rpm
